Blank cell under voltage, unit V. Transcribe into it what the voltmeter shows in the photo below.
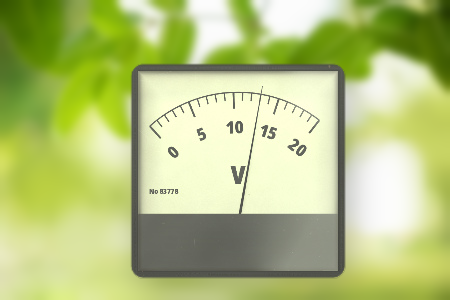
13 V
